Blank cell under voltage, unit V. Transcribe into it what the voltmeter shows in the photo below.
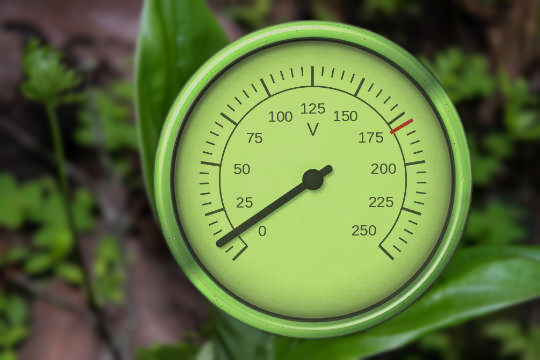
10 V
